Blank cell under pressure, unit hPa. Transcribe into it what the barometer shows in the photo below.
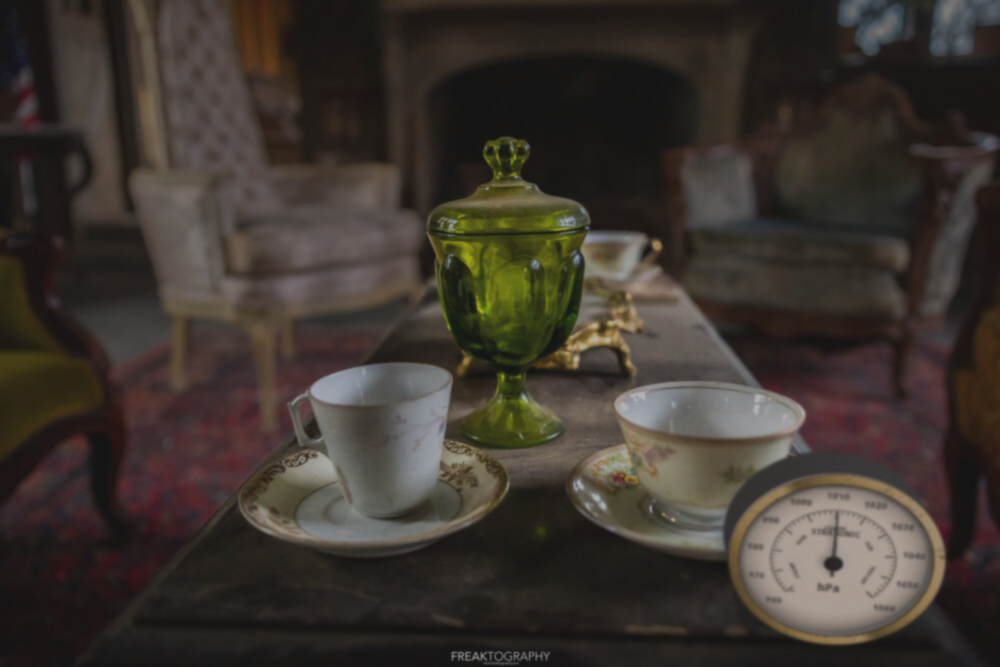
1010 hPa
